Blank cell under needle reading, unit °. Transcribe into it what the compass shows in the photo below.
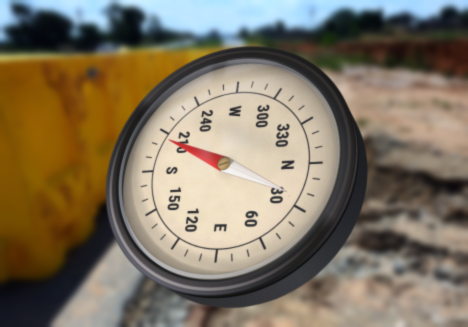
205 °
